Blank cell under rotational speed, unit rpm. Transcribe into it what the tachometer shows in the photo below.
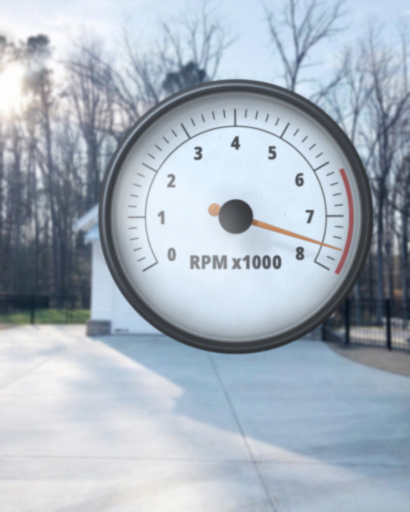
7600 rpm
